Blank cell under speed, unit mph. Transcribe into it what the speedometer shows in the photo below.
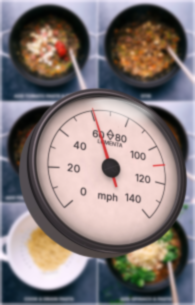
60 mph
